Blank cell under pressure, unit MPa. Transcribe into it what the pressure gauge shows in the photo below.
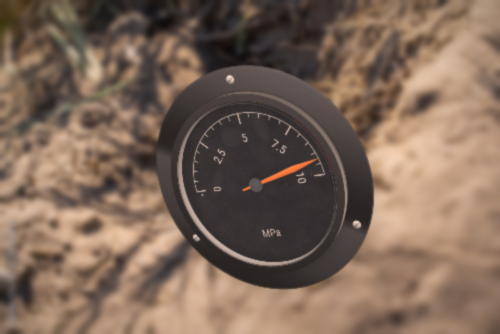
9.25 MPa
